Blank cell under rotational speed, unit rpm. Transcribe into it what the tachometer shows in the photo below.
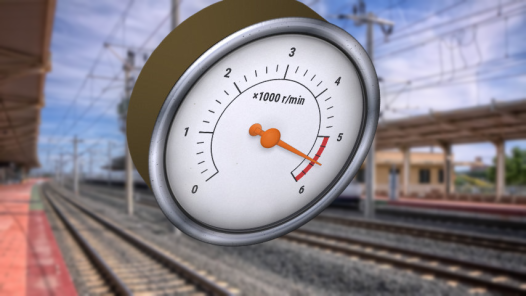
5500 rpm
